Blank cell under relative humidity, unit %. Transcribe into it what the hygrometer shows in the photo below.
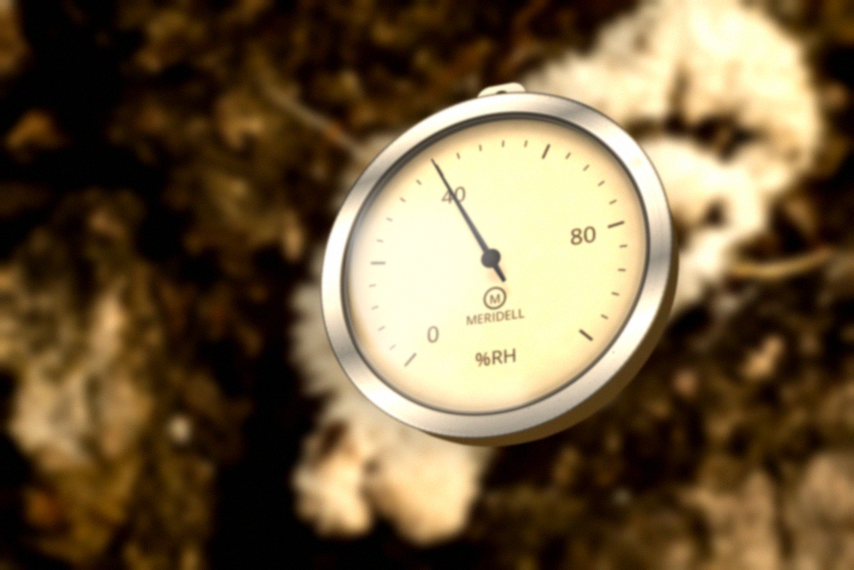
40 %
